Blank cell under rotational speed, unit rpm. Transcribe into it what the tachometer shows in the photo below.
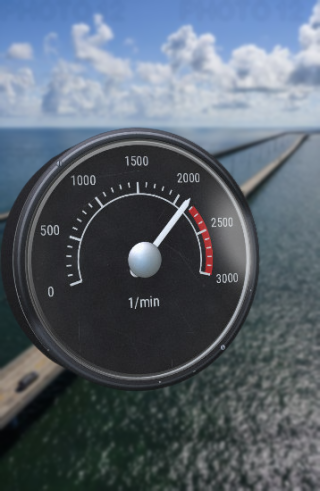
2100 rpm
